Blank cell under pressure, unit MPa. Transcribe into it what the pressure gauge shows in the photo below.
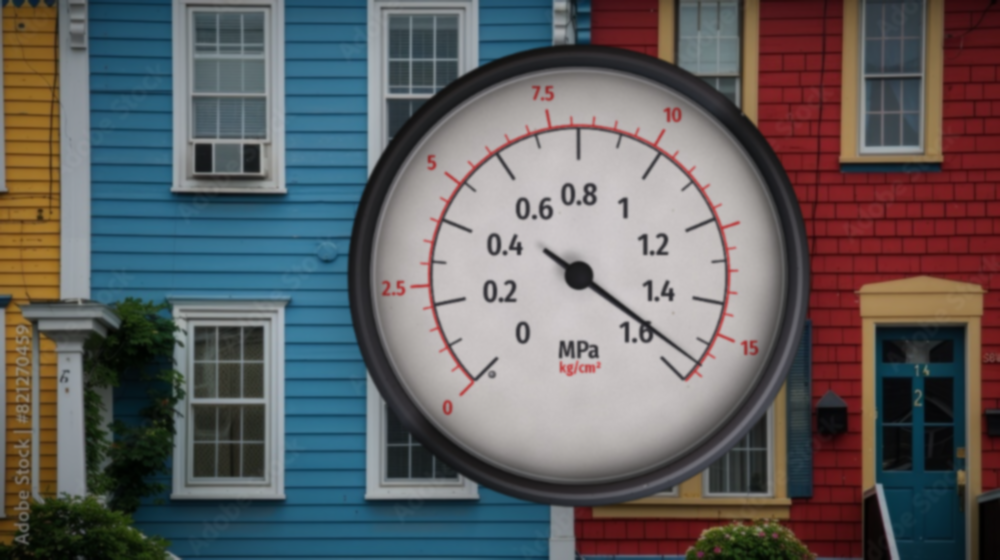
1.55 MPa
